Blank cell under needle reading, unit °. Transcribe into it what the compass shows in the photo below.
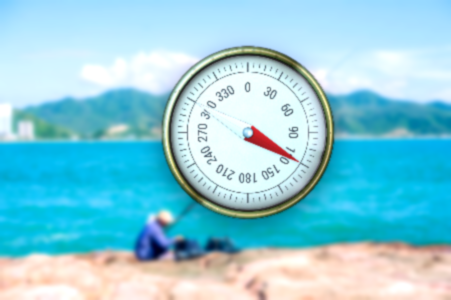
120 °
